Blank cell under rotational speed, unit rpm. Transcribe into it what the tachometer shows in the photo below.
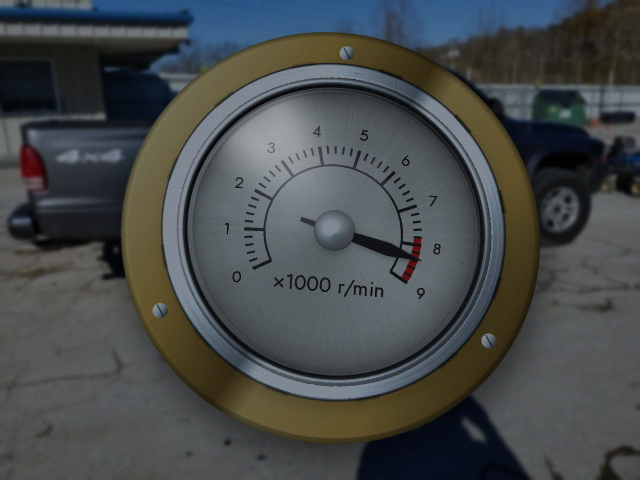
8400 rpm
